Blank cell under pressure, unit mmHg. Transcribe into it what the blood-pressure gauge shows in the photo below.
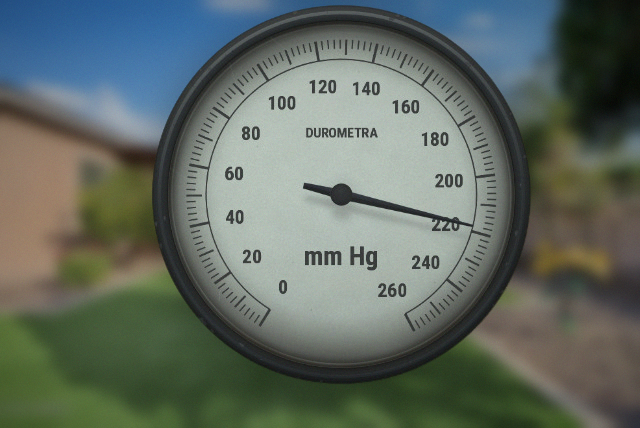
218 mmHg
